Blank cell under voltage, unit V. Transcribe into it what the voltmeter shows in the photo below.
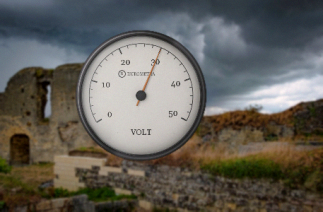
30 V
